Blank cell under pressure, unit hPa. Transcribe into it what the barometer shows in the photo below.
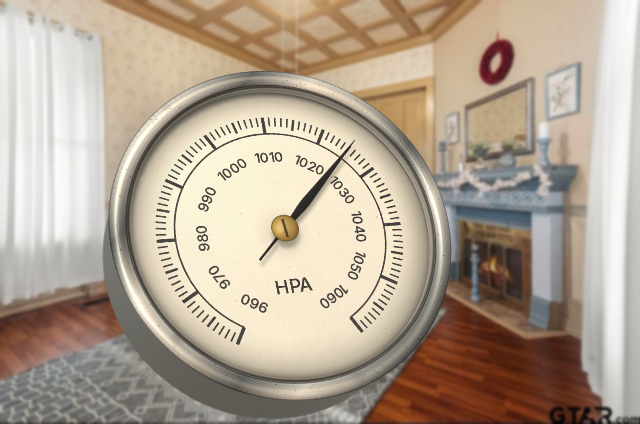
1025 hPa
